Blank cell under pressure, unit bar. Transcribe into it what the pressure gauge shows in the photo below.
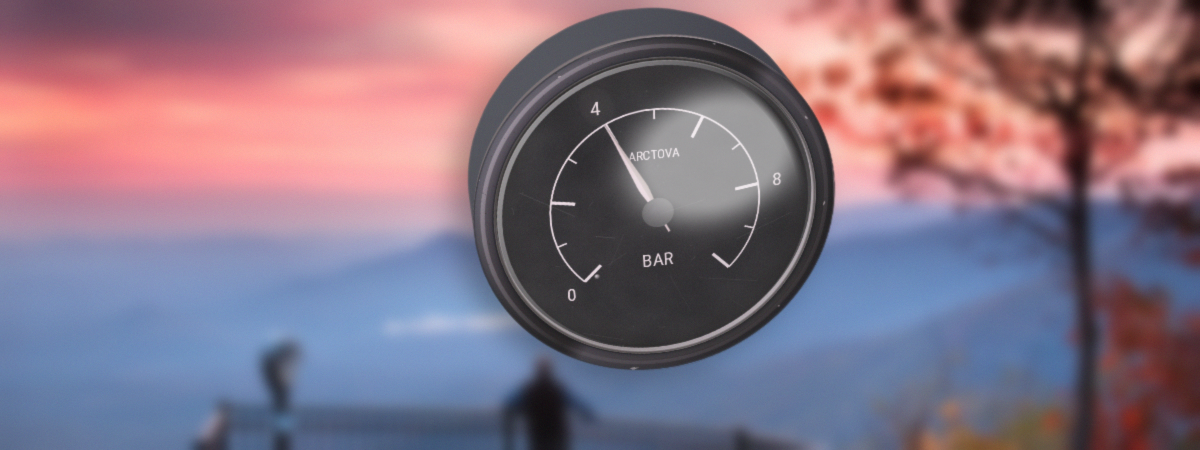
4 bar
